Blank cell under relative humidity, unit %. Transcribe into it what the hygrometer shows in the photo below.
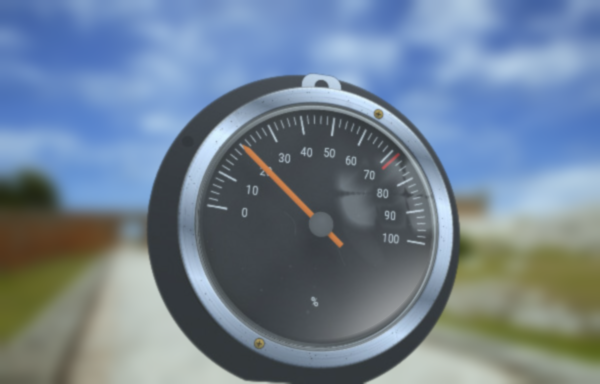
20 %
